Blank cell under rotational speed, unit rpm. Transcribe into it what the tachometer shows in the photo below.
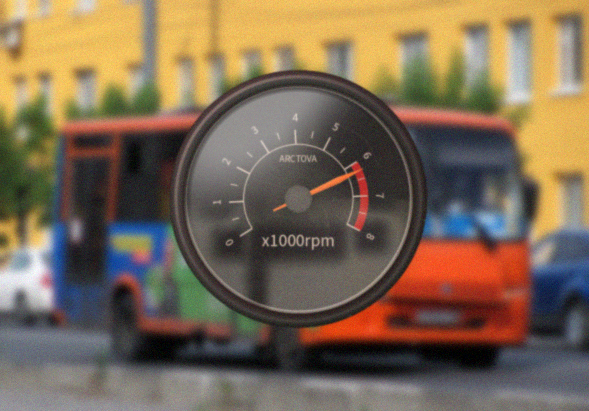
6250 rpm
